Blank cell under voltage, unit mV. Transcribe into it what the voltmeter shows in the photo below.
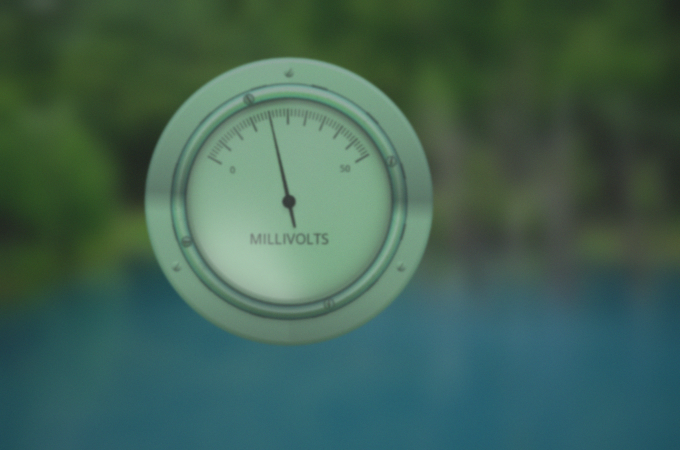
20 mV
